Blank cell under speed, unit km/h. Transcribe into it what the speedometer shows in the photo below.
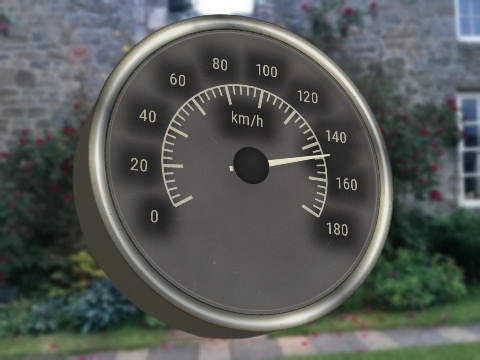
148 km/h
